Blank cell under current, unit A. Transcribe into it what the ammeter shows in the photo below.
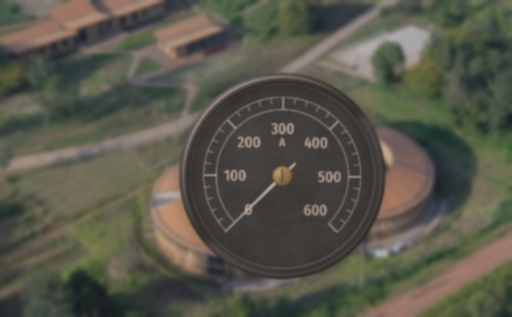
0 A
